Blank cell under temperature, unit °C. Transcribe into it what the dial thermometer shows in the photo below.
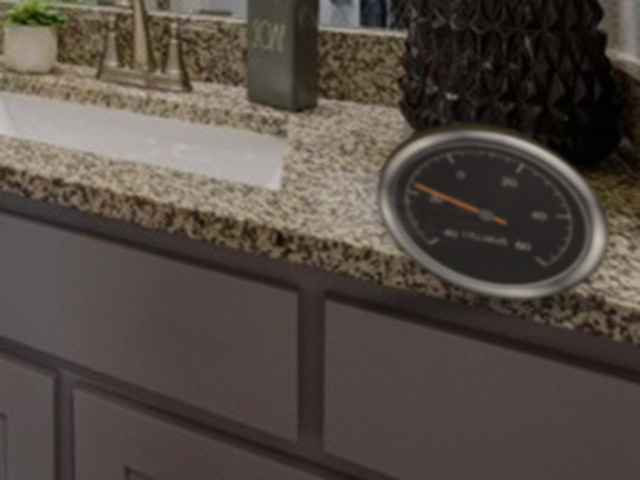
-16 °C
